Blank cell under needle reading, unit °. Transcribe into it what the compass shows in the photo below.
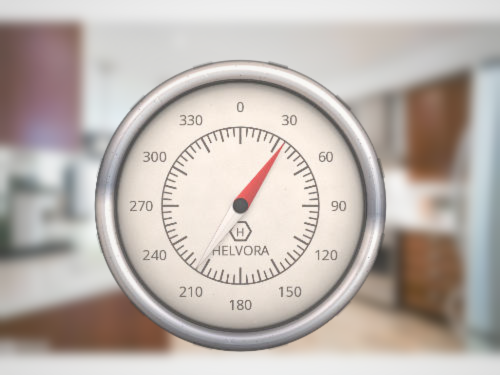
35 °
